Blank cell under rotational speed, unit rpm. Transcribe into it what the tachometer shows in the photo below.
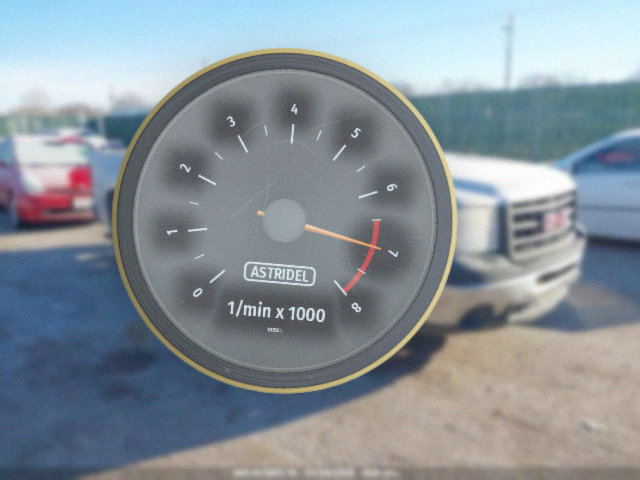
7000 rpm
